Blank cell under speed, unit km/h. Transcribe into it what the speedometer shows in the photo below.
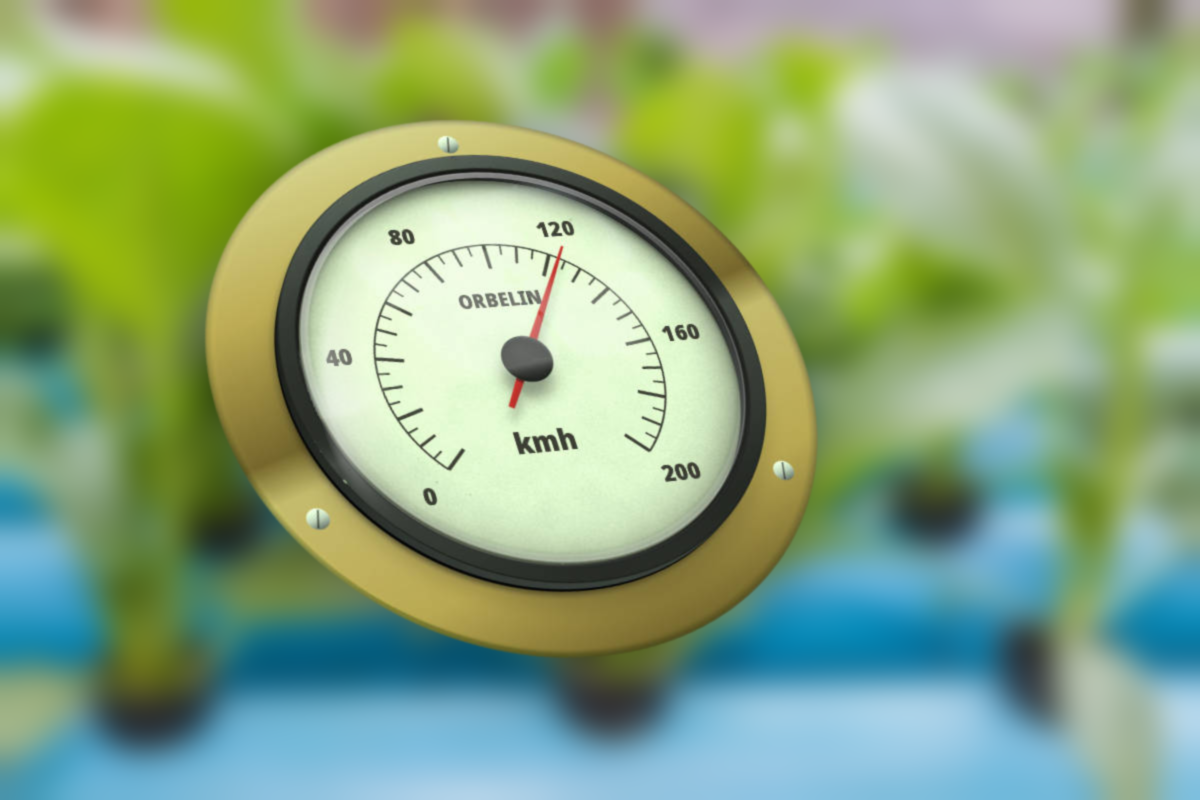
122.5 km/h
